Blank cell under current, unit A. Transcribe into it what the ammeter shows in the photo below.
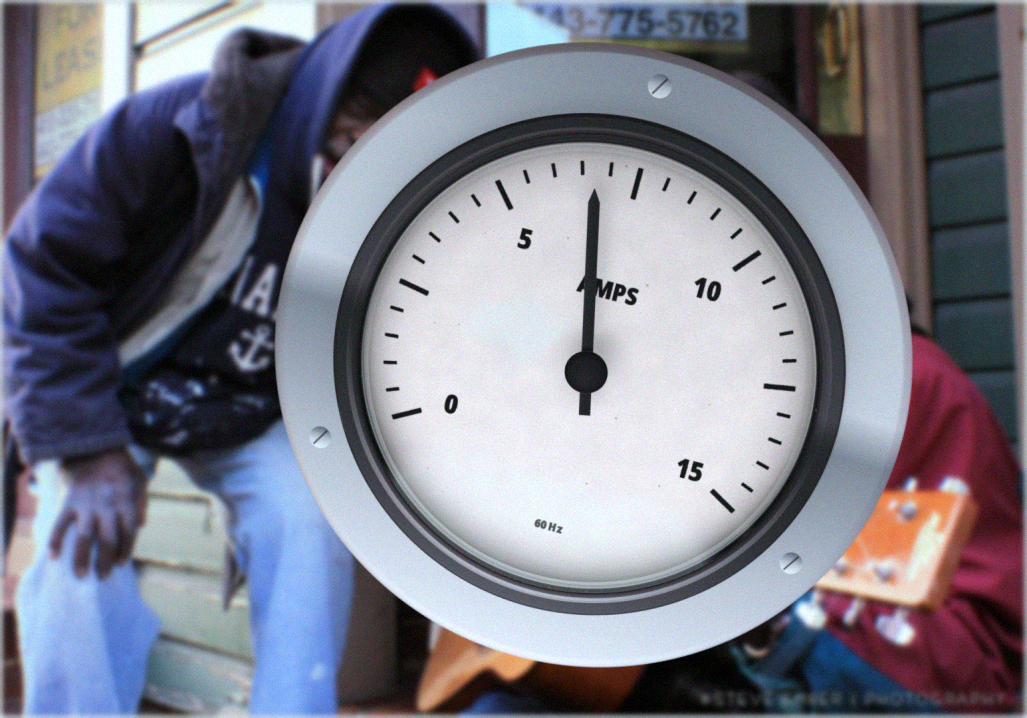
6.75 A
